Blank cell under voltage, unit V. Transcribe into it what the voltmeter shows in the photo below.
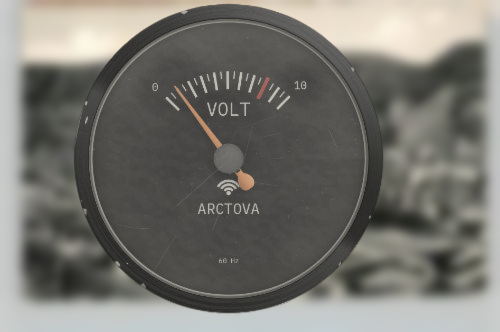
1 V
